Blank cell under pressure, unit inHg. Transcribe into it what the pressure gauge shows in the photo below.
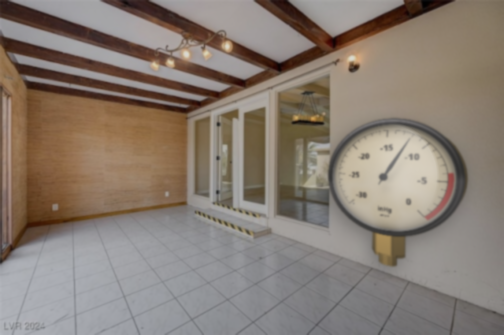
-12 inHg
